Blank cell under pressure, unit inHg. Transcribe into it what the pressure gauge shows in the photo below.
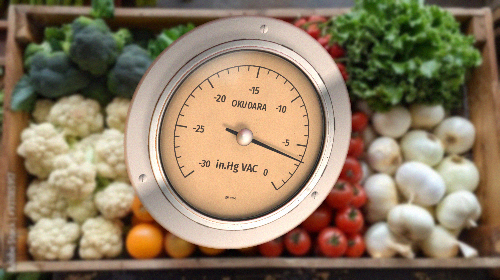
-3.5 inHg
